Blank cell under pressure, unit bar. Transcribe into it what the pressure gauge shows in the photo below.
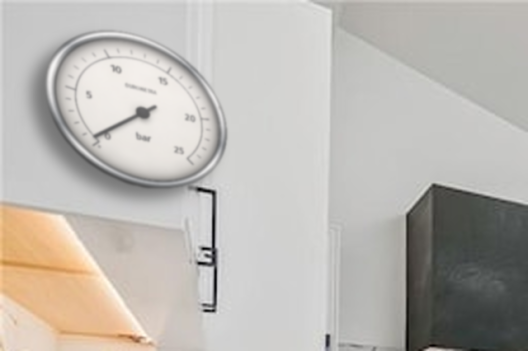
0.5 bar
